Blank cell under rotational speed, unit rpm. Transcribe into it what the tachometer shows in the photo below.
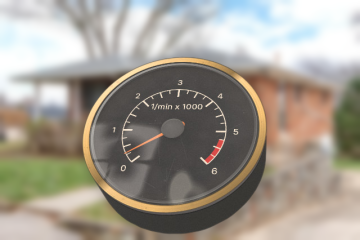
250 rpm
